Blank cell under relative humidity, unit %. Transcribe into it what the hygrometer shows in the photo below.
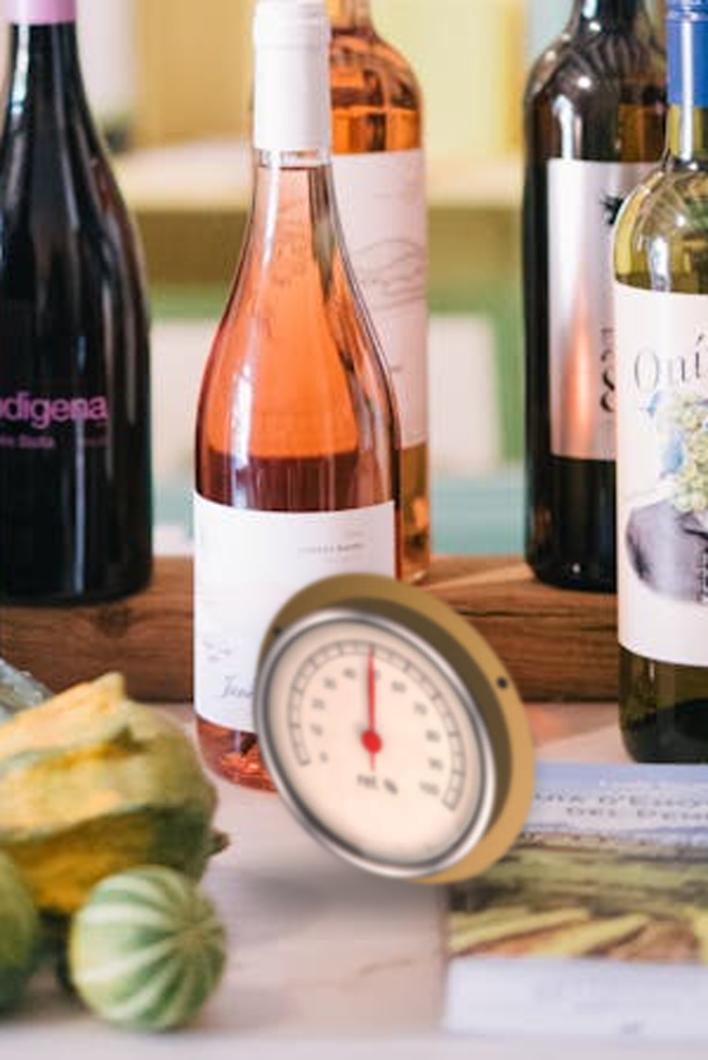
50 %
